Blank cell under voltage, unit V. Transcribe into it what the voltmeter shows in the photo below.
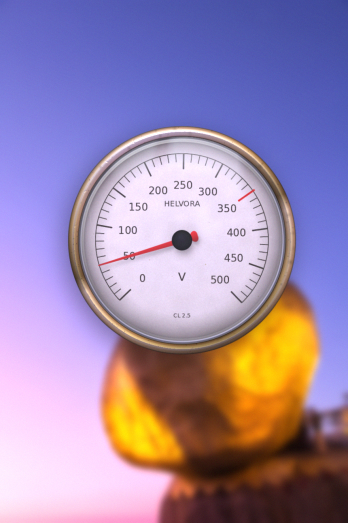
50 V
